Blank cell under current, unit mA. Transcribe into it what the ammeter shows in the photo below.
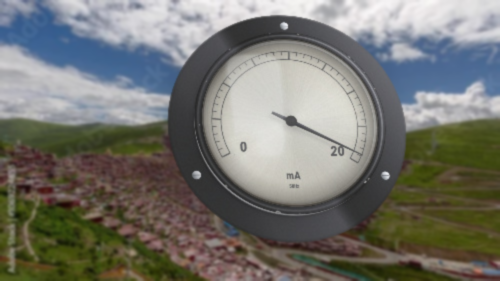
19.5 mA
